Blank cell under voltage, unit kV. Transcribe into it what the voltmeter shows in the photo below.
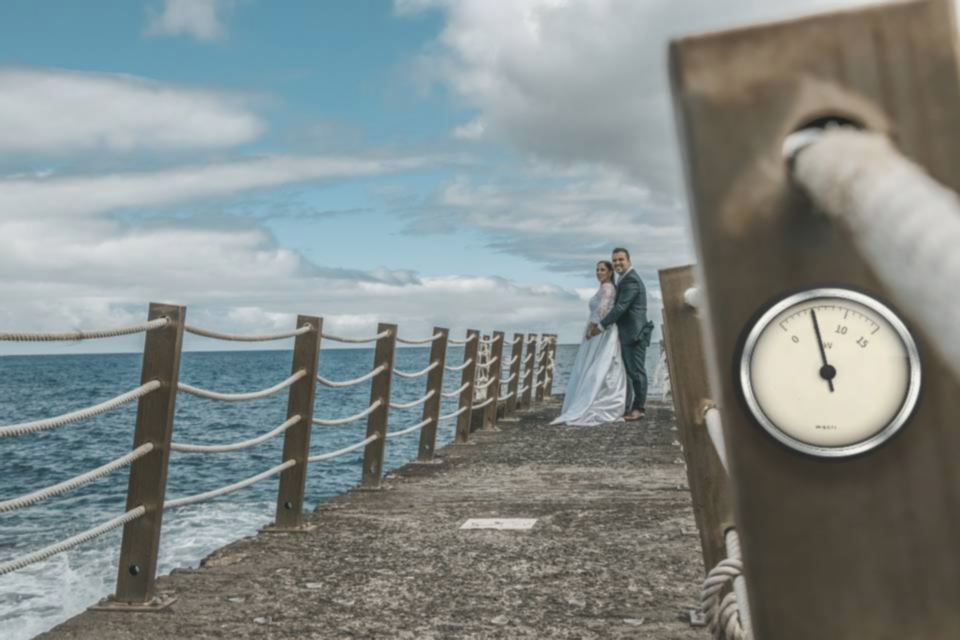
5 kV
